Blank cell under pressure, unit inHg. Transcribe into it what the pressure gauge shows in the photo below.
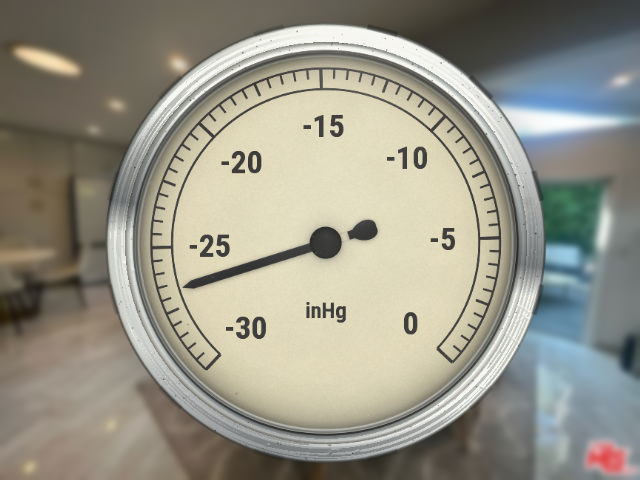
-26.75 inHg
